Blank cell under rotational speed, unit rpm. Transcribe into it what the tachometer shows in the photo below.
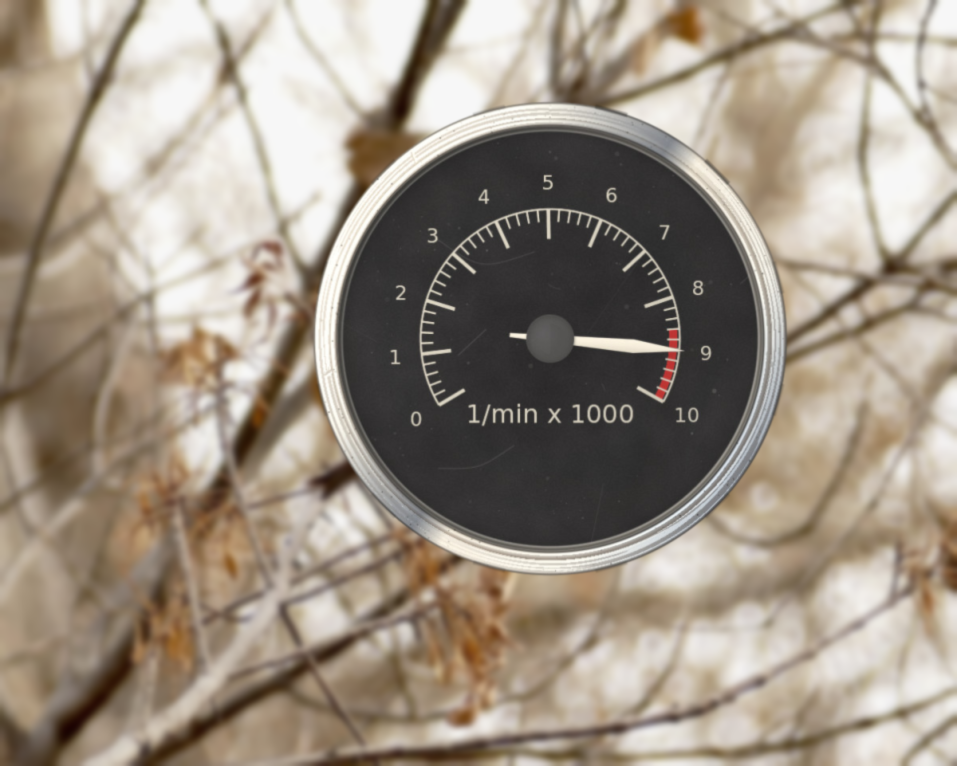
9000 rpm
